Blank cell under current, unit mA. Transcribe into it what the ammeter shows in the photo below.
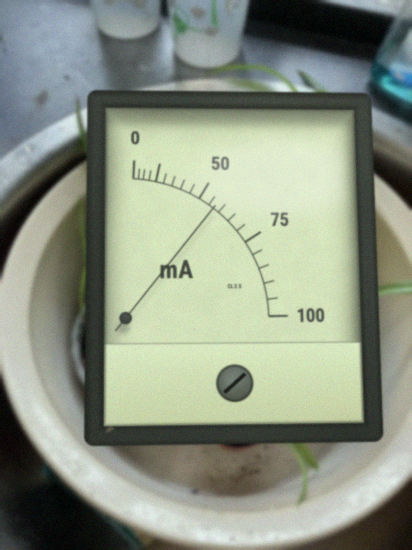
57.5 mA
